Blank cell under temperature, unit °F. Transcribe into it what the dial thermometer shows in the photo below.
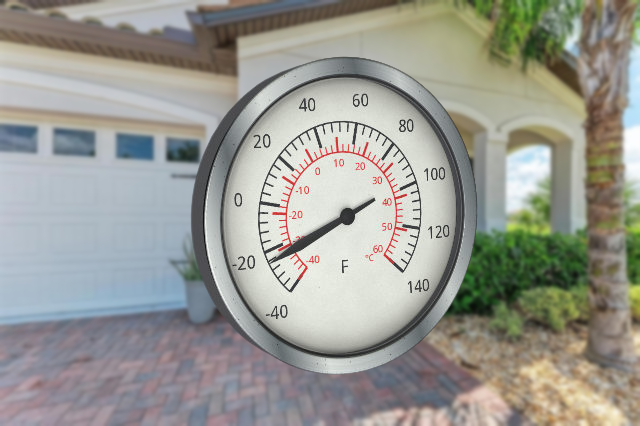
-24 °F
